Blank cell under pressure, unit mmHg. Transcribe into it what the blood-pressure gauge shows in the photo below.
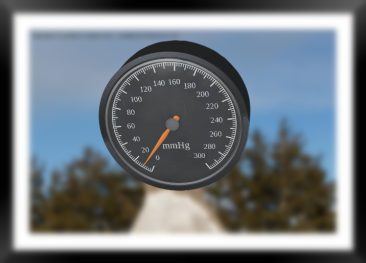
10 mmHg
